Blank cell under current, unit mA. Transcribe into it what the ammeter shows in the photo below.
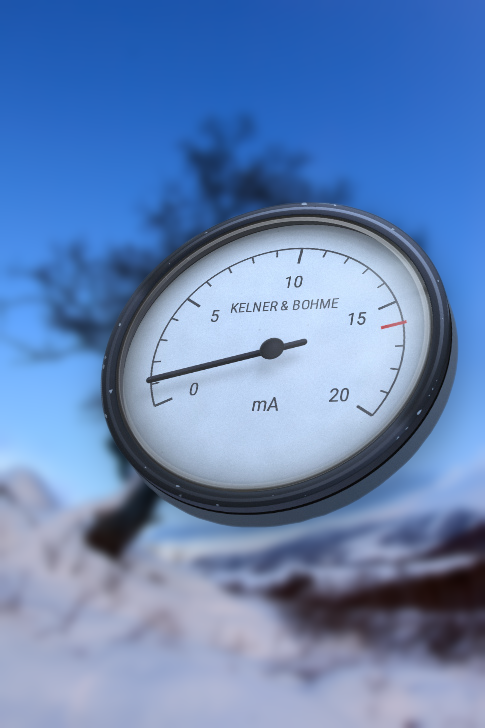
1 mA
